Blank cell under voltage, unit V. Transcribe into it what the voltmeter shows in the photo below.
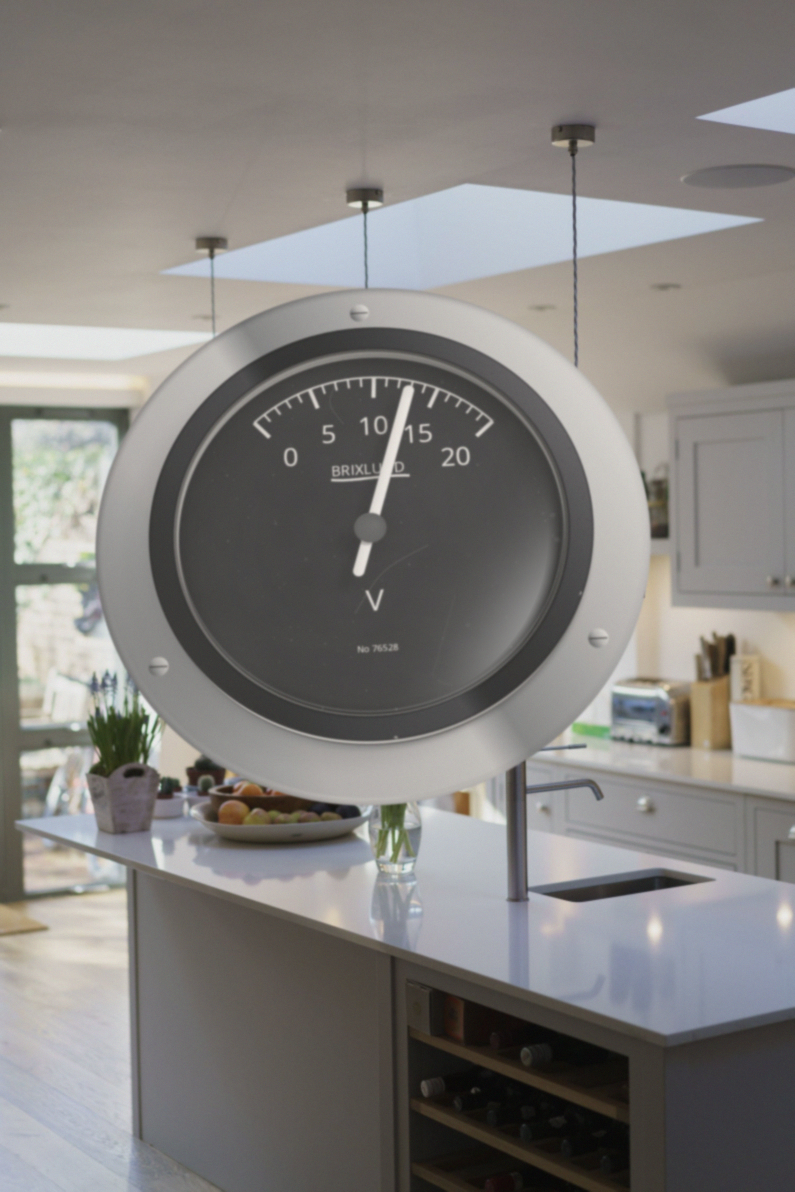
13 V
